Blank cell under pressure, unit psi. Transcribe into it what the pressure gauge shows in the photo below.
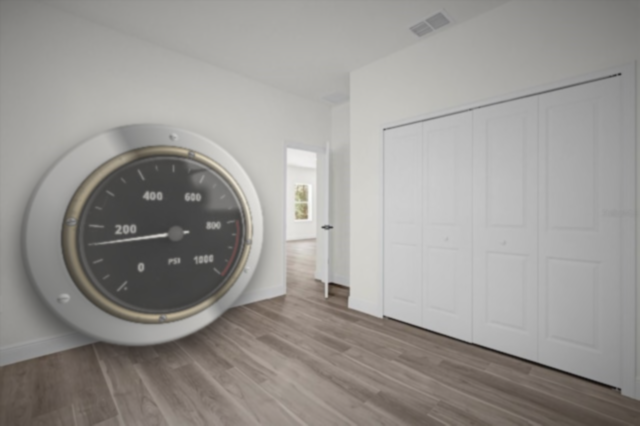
150 psi
